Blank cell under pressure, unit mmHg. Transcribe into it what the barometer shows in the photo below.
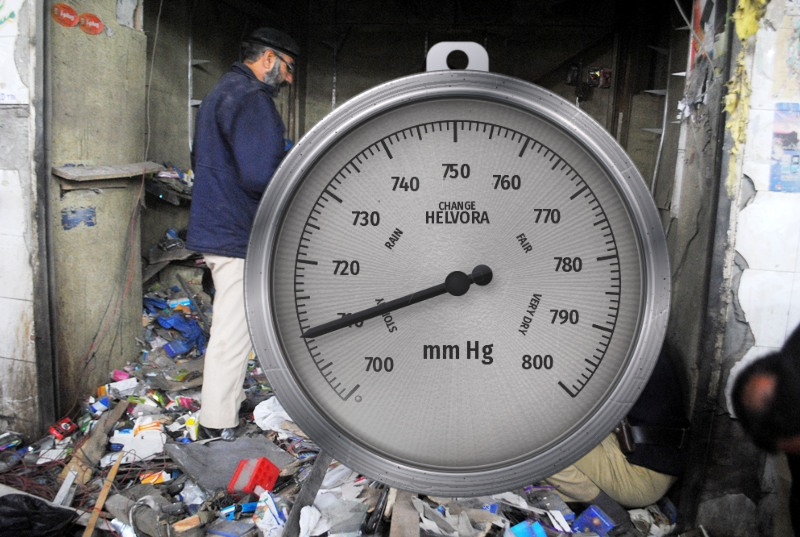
710 mmHg
